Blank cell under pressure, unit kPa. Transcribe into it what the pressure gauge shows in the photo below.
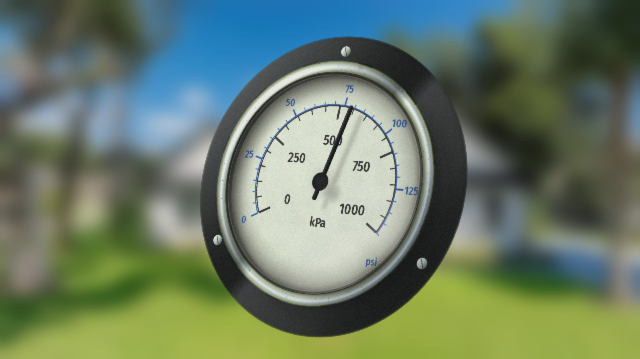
550 kPa
